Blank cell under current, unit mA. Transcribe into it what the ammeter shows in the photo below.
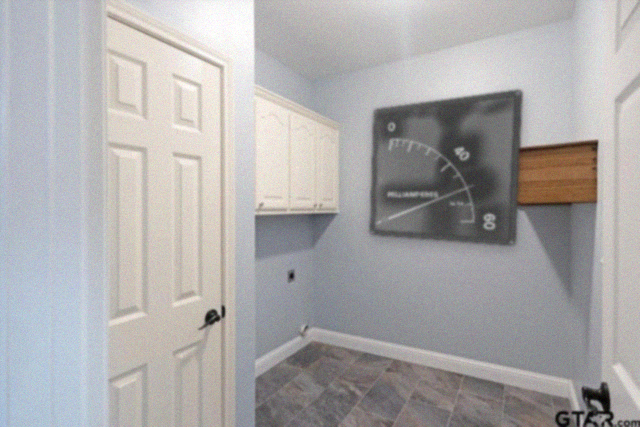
50 mA
